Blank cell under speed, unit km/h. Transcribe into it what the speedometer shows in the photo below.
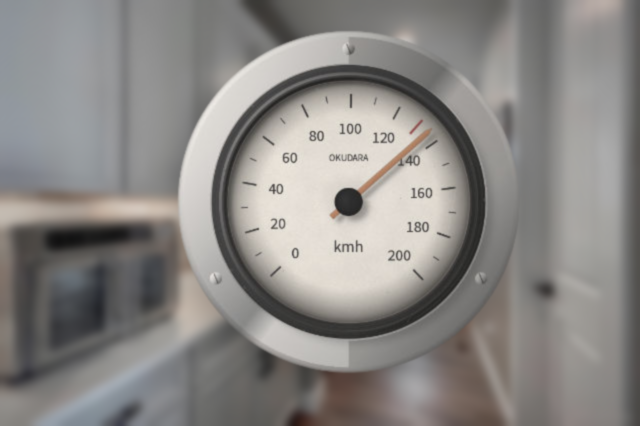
135 km/h
